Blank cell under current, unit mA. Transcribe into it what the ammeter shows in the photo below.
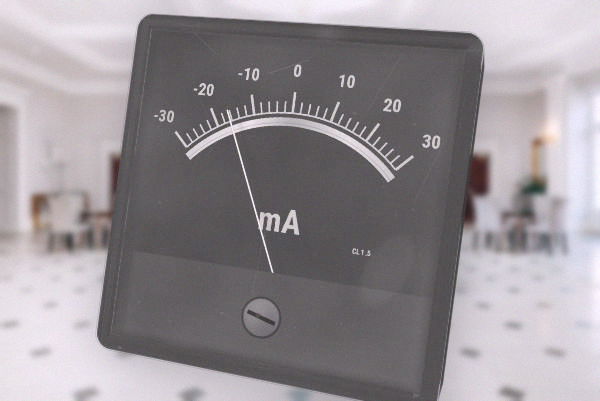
-16 mA
